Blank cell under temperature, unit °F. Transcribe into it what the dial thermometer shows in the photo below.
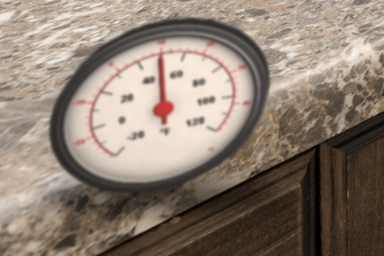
50 °F
